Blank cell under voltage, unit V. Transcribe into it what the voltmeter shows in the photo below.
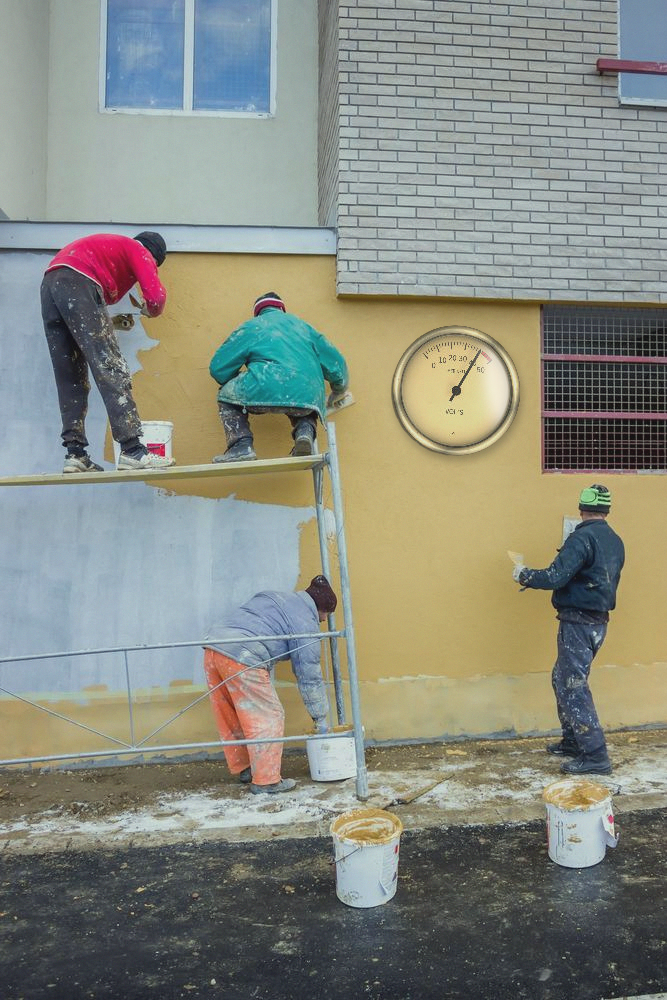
40 V
